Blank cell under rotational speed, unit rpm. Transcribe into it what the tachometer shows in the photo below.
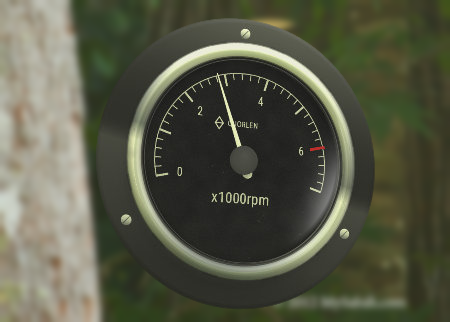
2800 rpm
